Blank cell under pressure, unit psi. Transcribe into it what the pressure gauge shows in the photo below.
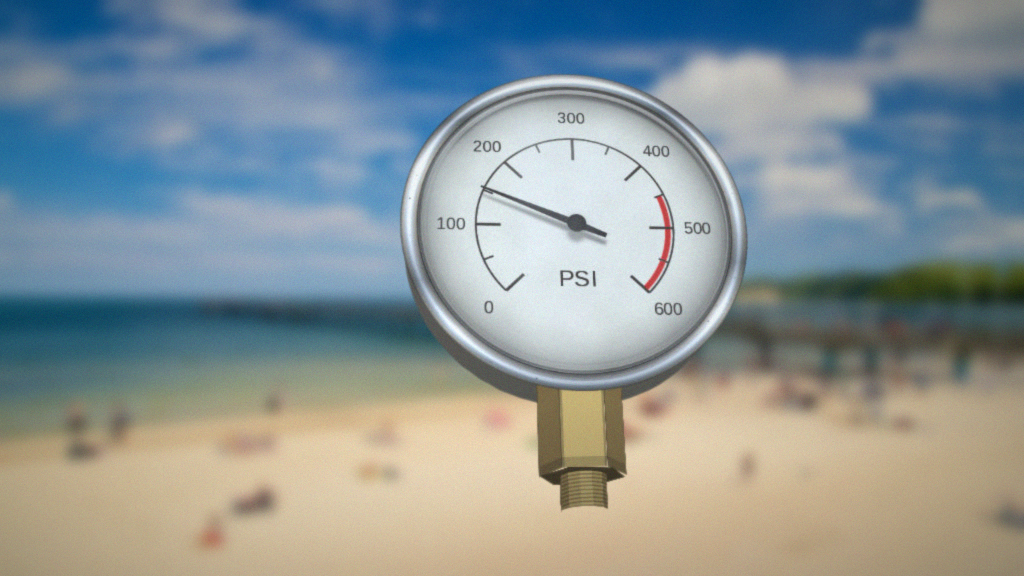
150 psi
